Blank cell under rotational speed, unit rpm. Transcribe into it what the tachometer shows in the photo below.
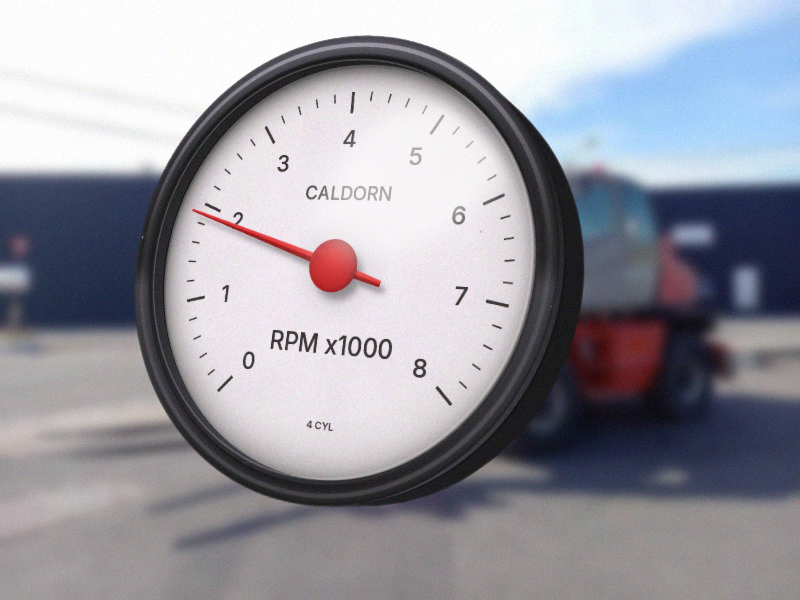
1900 rpm
